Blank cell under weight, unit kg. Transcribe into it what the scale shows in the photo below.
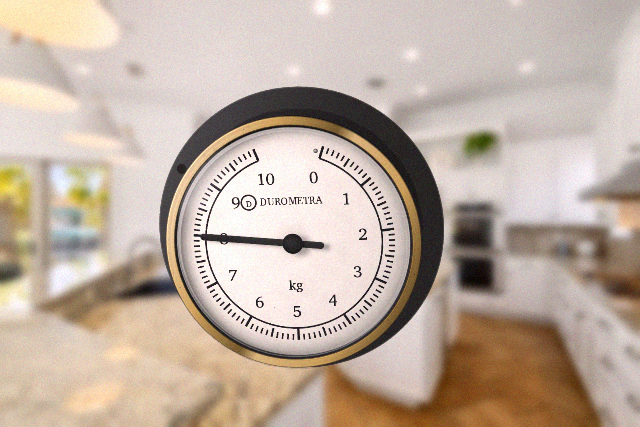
8 kg
